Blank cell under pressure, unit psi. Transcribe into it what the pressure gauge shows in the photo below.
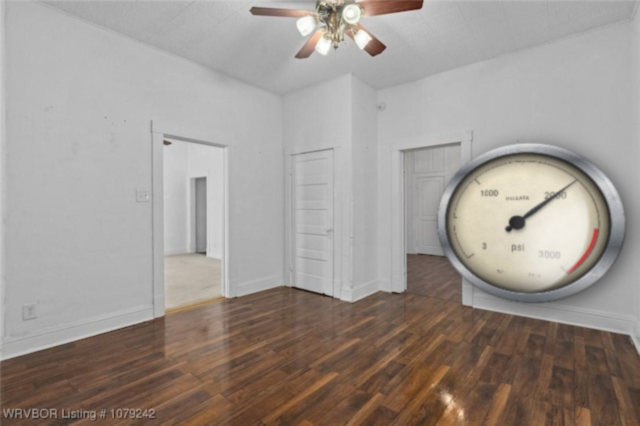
2000 psi
